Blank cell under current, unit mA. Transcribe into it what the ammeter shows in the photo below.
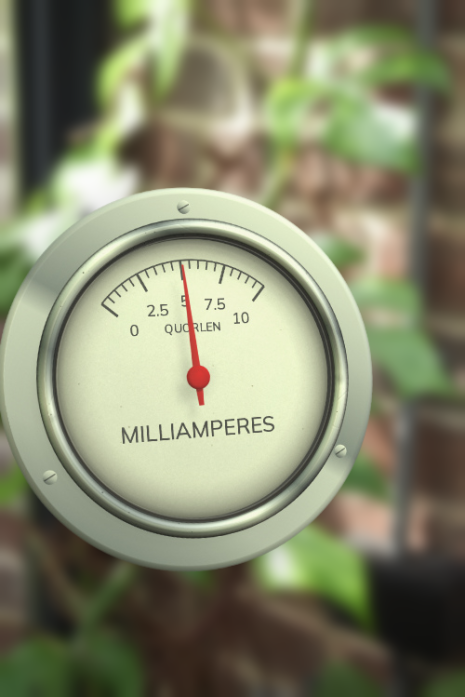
5 mA
